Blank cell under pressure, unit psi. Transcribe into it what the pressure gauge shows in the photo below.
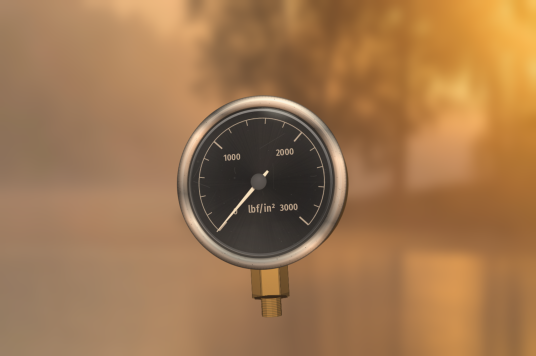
0 psi
